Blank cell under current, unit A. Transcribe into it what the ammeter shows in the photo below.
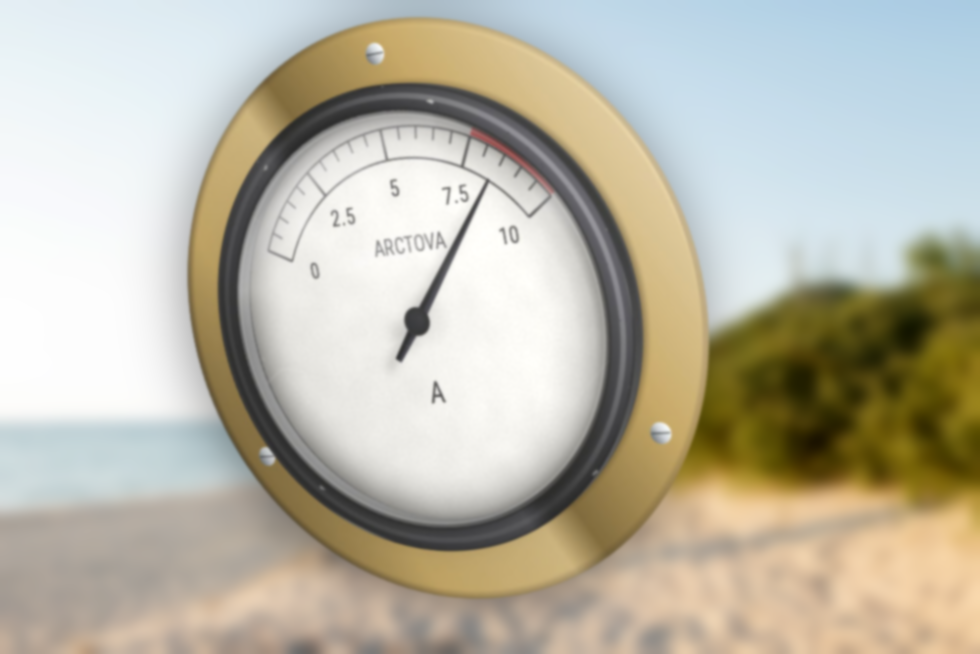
8.5 A
